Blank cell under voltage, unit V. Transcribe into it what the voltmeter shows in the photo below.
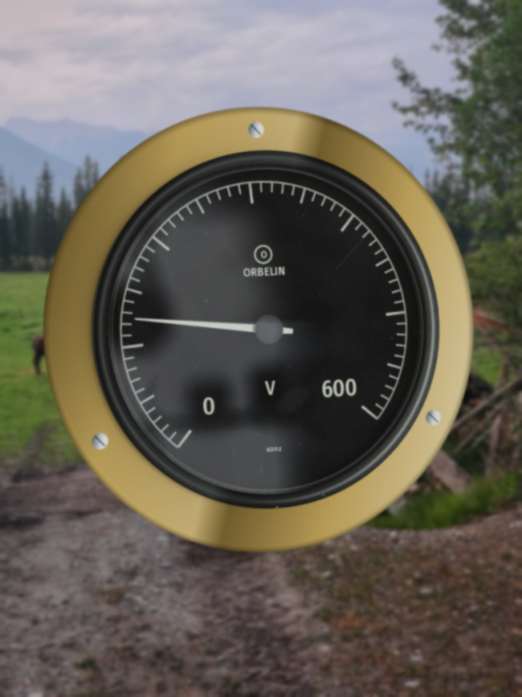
125 V
